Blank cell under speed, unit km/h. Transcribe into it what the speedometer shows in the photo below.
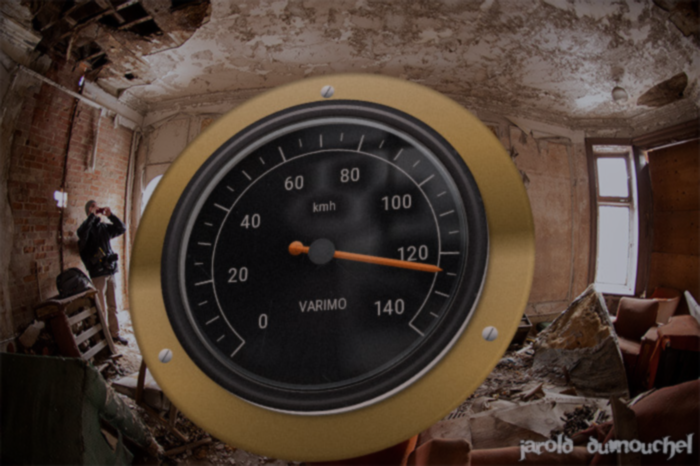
125 km/h
